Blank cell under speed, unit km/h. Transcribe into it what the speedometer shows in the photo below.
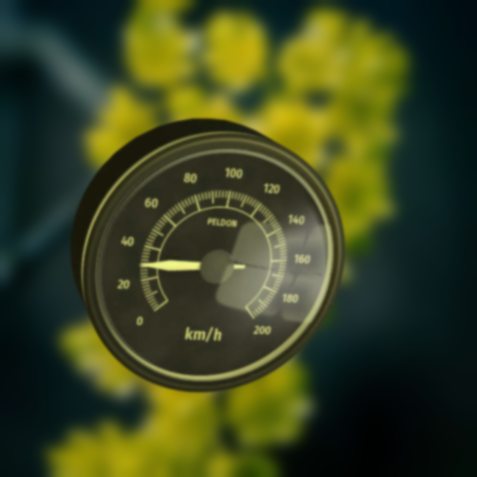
30 km/h
